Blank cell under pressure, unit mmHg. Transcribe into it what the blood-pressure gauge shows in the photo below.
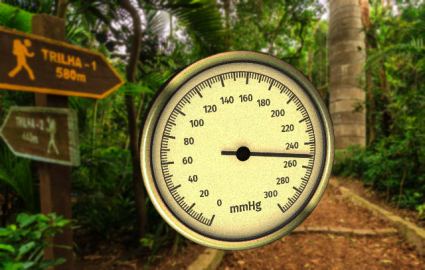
250 mmHg
